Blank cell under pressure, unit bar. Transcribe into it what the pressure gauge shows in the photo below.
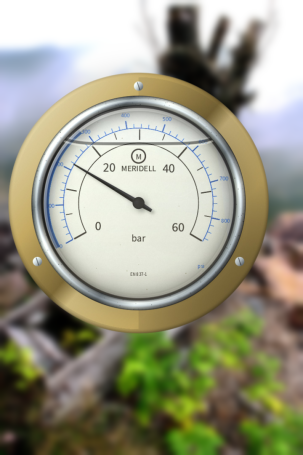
15 bar
